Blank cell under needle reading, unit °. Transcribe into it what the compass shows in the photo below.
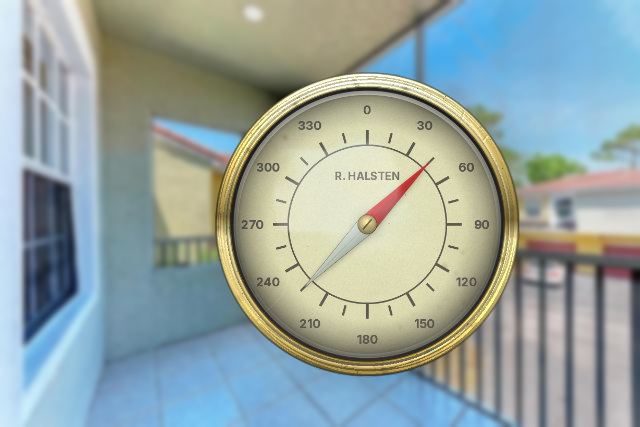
45 °
